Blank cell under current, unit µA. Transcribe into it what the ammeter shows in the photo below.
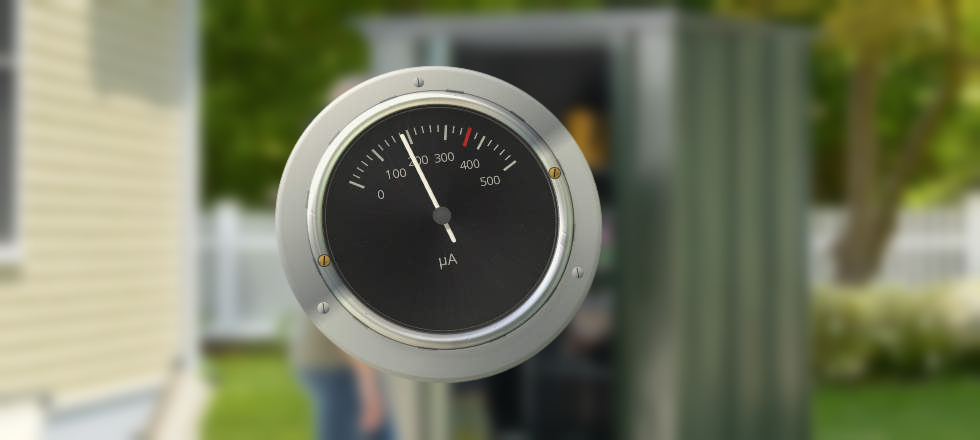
180 µA
